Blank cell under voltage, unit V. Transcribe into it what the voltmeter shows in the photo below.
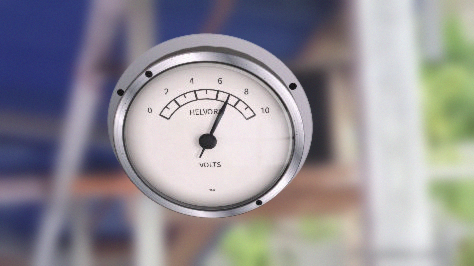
7 V
